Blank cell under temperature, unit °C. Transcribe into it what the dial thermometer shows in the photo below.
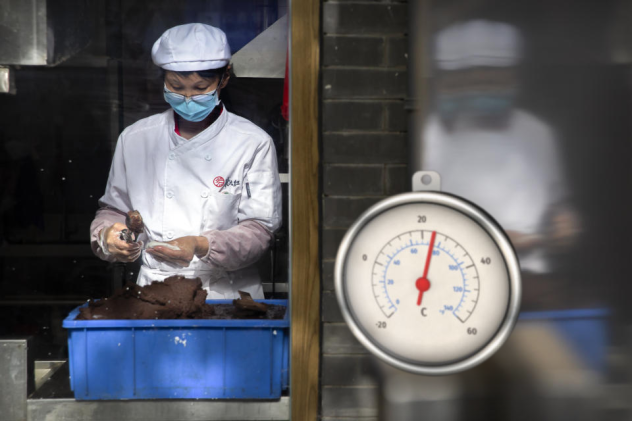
24 °C
